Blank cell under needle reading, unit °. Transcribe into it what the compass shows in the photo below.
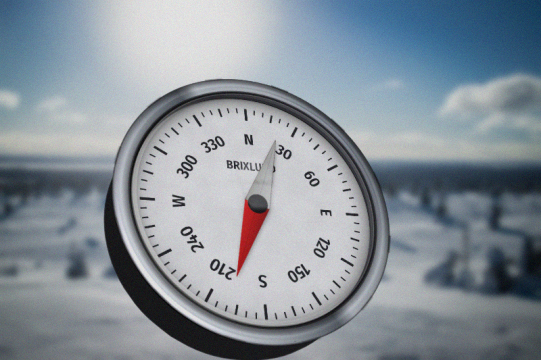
200 °
